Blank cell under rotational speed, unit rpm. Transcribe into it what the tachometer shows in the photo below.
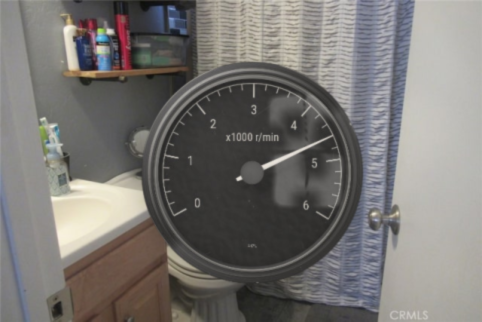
4600 rpm
